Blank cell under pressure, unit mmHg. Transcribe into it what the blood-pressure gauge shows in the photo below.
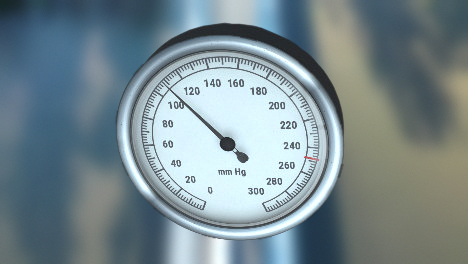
110 mmHg
